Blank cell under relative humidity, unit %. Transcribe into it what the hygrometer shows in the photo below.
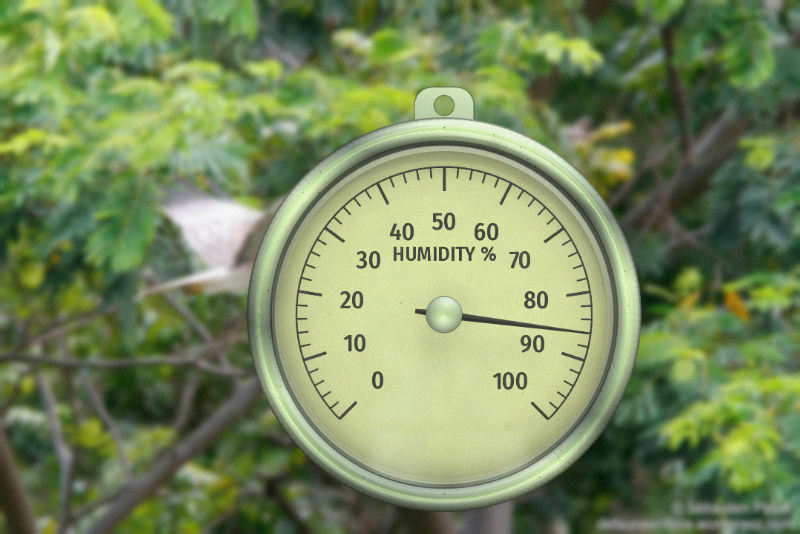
86 %
